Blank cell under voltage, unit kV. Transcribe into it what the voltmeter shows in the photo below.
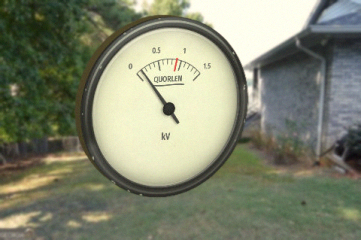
0.1 kV
